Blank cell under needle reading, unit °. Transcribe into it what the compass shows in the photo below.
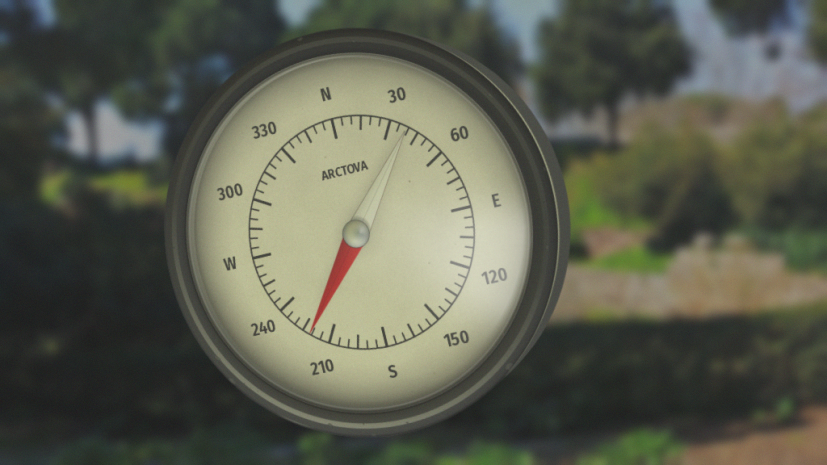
220 °
